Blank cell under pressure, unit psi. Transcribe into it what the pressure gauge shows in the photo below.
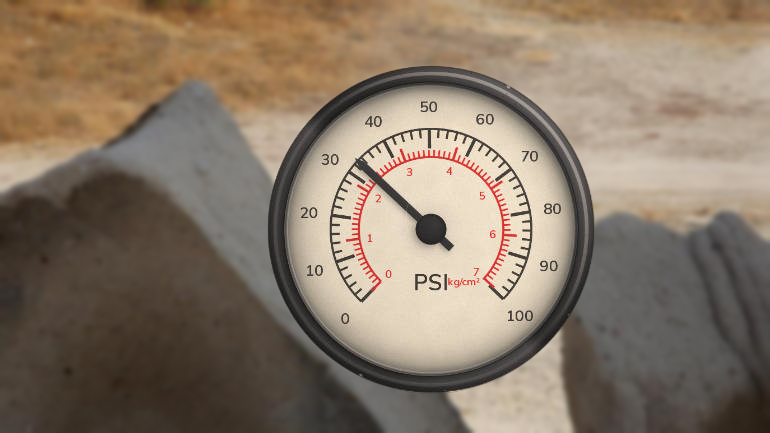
33 psi
